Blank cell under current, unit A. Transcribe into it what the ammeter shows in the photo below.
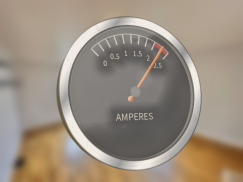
2.25 A
